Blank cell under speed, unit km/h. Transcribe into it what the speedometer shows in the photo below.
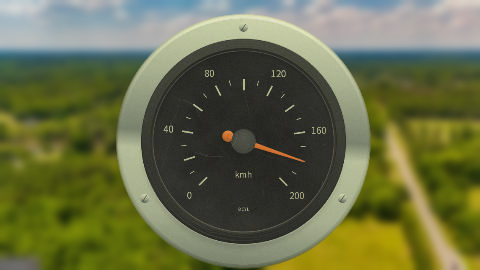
180 km/h
